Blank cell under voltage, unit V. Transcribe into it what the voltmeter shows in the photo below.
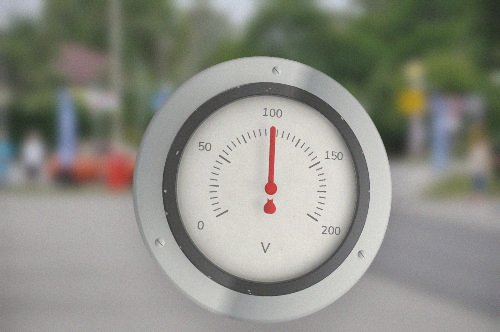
100 V
